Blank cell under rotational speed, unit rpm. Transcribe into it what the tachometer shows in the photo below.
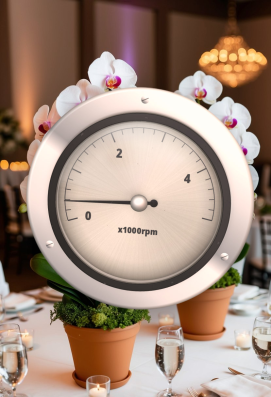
400 rpm
